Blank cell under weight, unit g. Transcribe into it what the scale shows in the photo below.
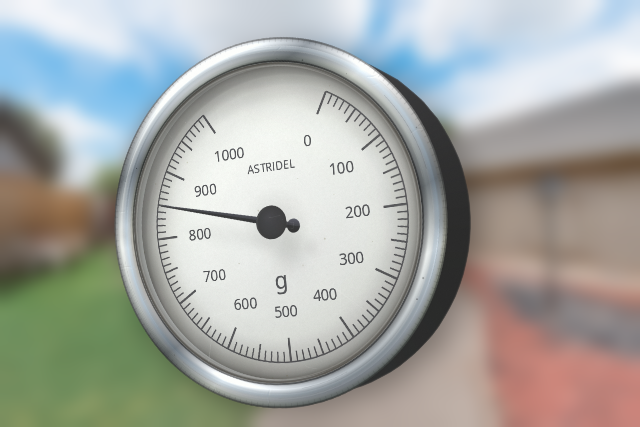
850 g
